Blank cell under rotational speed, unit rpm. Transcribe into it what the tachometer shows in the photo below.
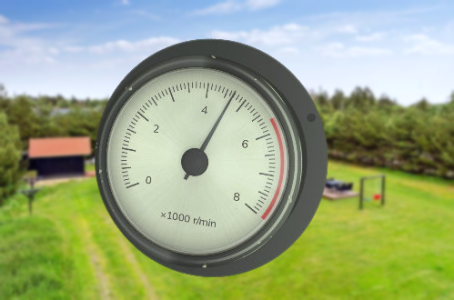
4700 rpm
